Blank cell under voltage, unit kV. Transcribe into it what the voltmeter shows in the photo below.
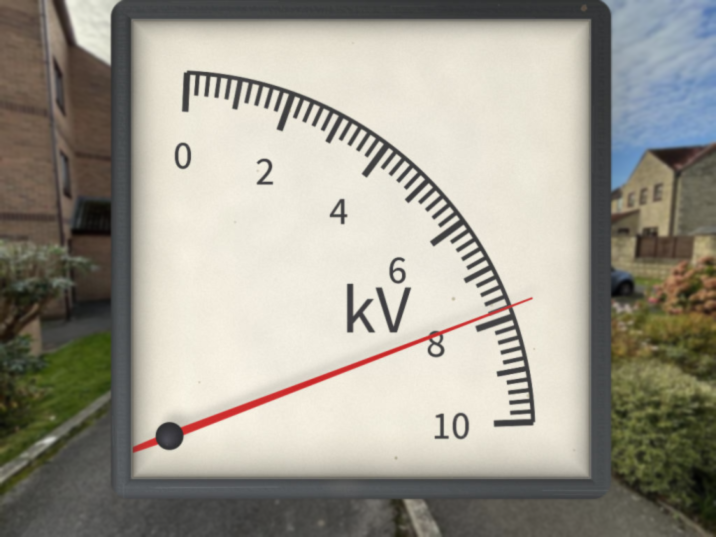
7.8 kV
